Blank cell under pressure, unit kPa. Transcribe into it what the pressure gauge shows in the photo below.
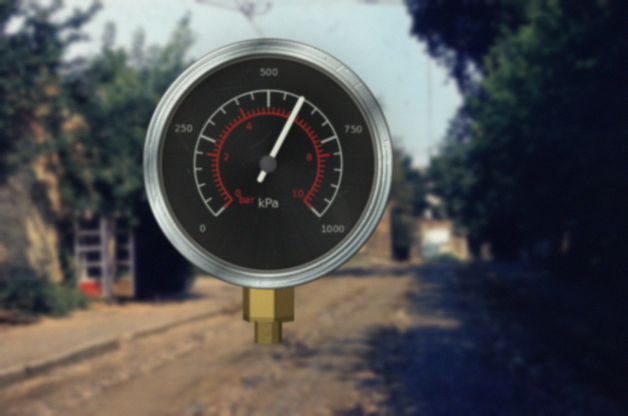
600 kPa
